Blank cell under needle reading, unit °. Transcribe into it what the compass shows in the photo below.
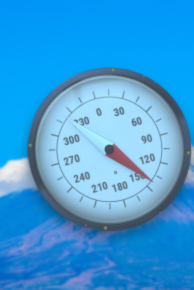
142.5 °
